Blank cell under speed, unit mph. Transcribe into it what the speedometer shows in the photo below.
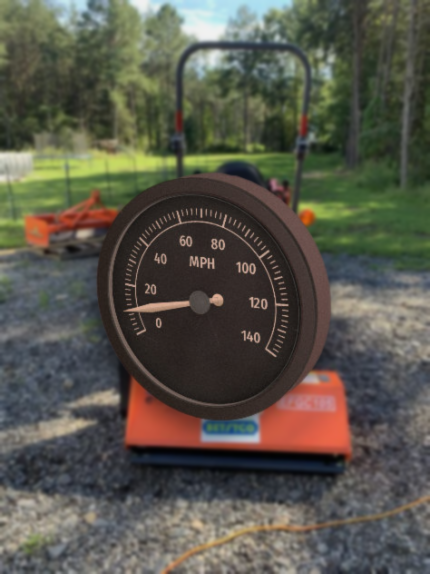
10 mph
